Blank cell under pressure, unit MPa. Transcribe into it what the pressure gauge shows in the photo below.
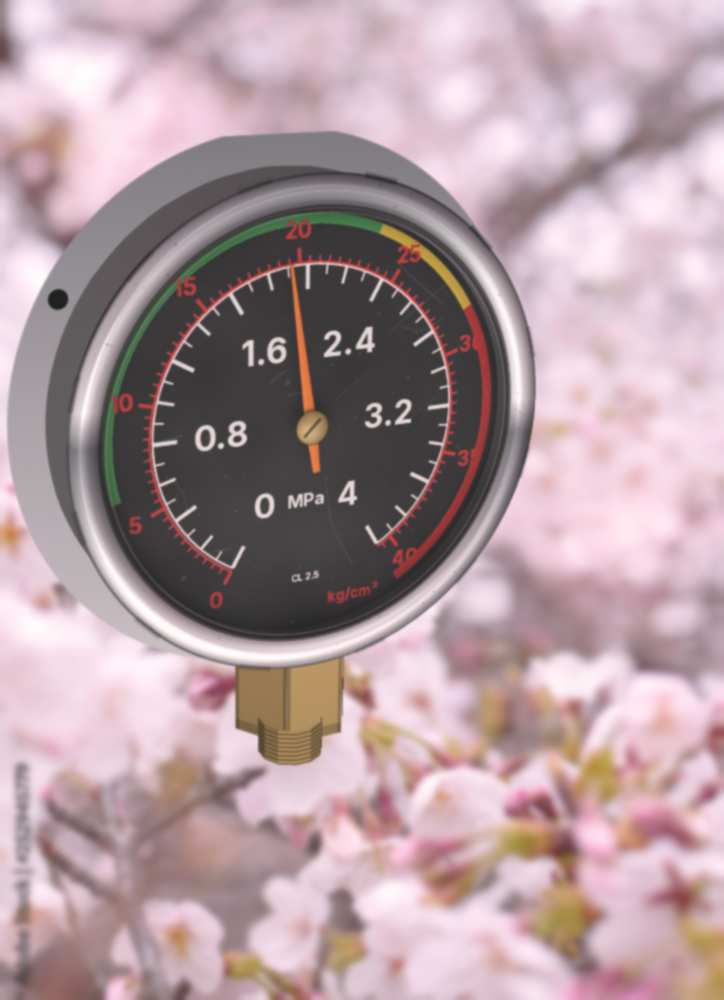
1.9 MPa
